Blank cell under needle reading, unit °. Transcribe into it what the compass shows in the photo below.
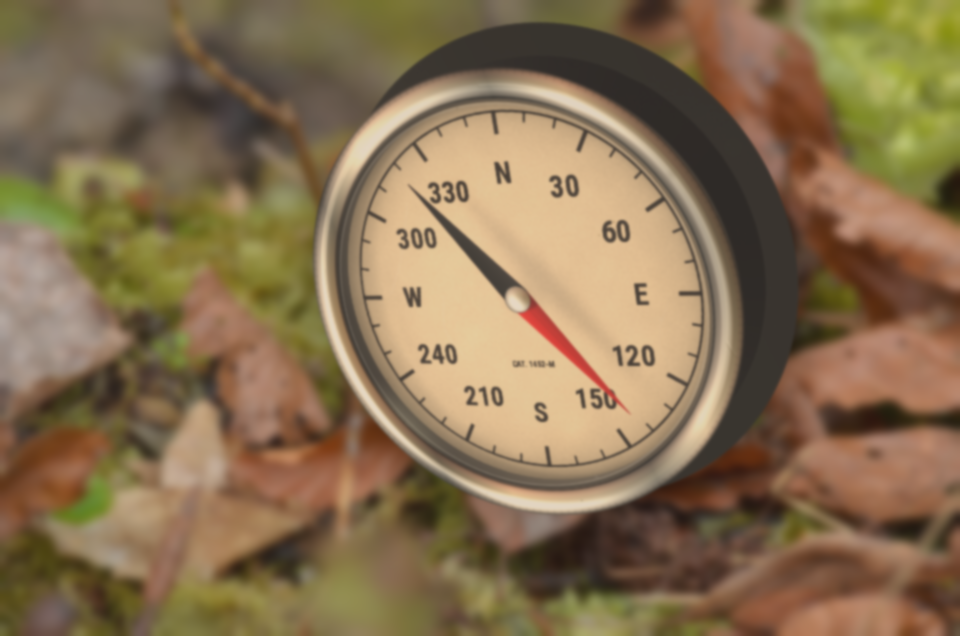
140 °
